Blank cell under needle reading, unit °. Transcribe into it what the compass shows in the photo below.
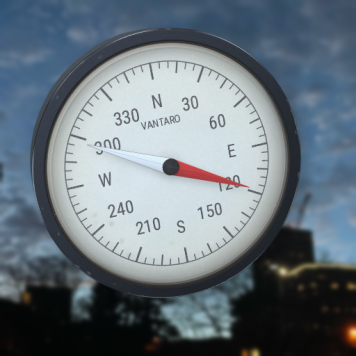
117.5 °
